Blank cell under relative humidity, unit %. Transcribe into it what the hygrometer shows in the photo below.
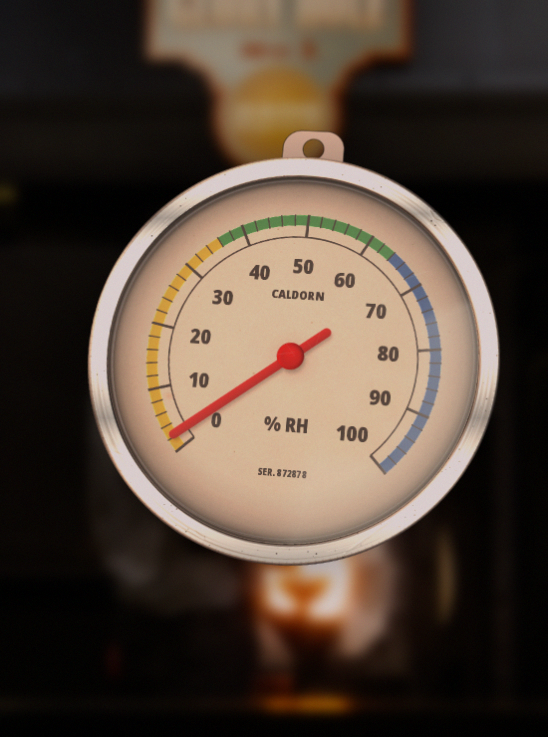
2 %
